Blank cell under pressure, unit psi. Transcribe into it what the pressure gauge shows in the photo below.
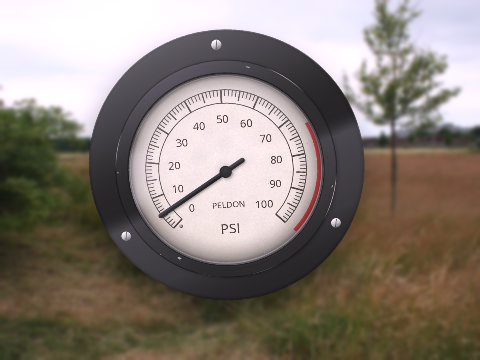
5 psi
